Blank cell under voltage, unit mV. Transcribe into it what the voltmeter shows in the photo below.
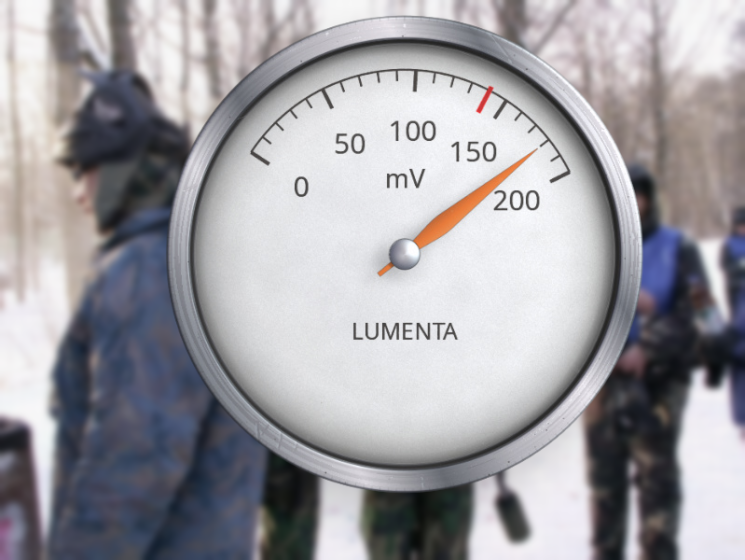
180 mV
